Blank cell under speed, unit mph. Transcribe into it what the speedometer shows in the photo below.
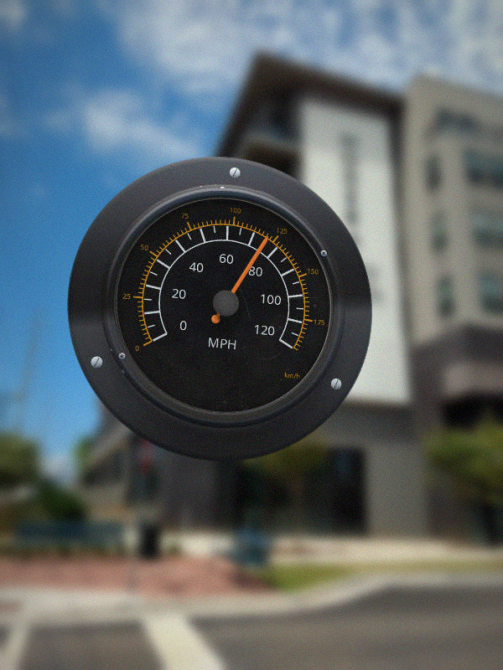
75 mph
